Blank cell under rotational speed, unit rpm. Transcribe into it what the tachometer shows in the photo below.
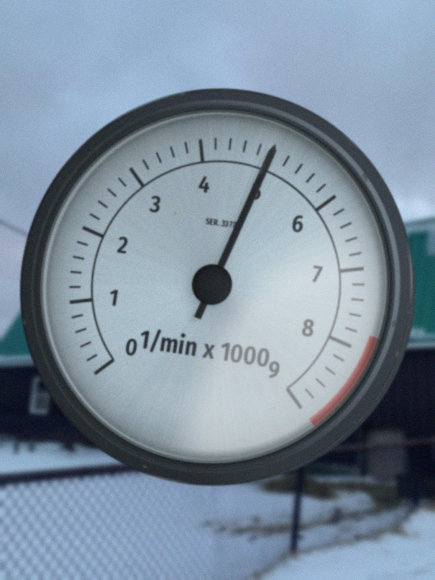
5000 rpm
